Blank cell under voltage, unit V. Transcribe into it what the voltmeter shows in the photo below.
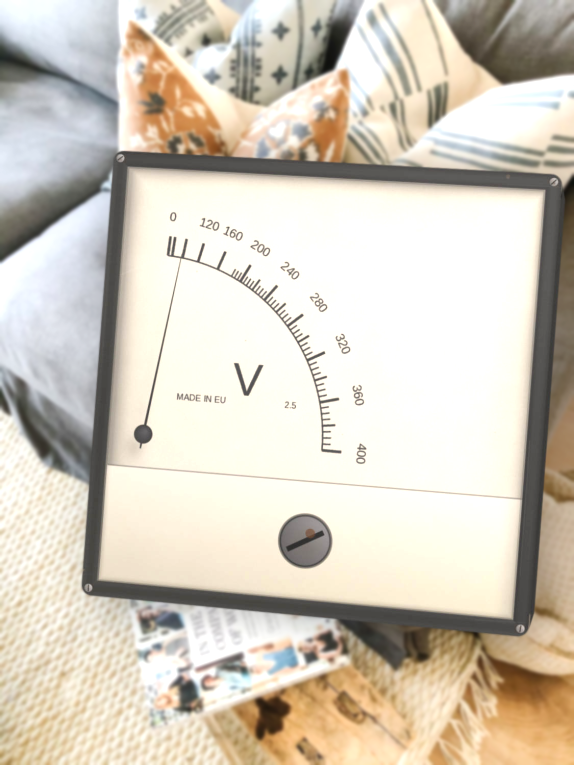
80 V
